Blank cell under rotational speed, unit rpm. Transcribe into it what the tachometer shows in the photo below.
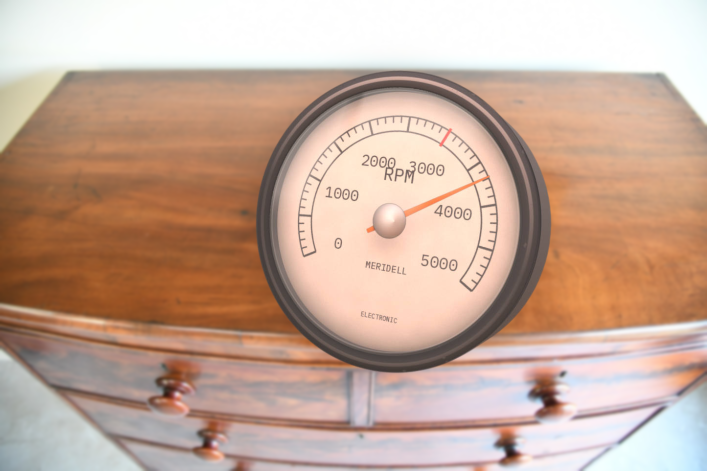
3700 rpm
